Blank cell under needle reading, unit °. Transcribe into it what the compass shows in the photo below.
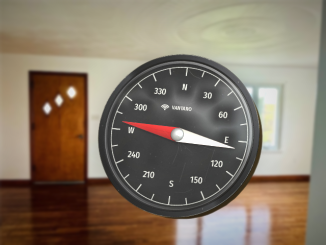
277.5 °
